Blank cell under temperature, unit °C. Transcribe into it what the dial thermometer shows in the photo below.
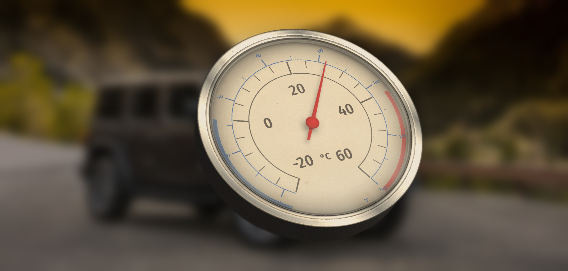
28 °C
